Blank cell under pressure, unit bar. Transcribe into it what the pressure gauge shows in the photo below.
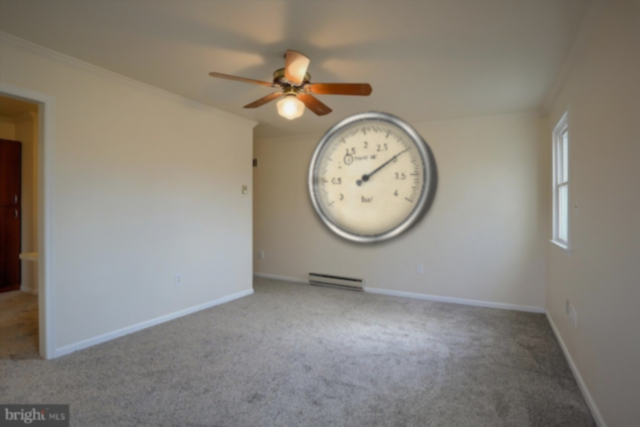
3 bar
